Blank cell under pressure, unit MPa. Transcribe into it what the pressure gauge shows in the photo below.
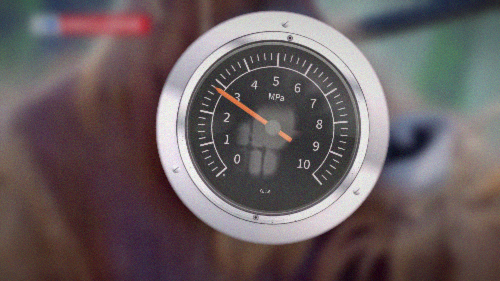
2.8 MPa
